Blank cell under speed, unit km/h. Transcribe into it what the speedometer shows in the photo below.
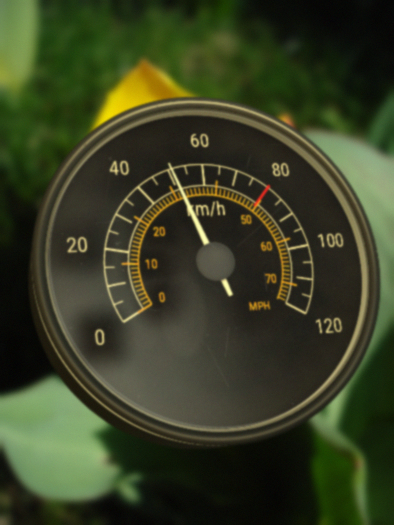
50 km/h
